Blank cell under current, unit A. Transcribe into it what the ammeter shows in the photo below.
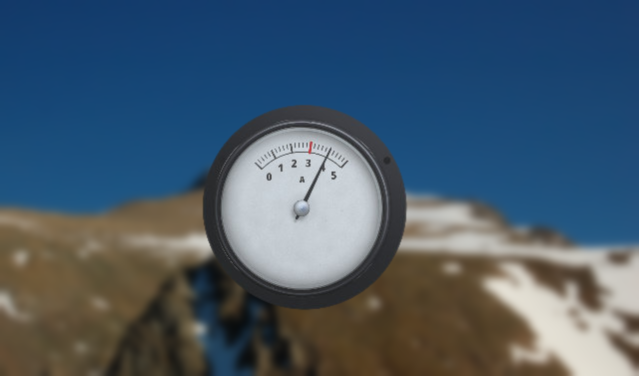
4 A
